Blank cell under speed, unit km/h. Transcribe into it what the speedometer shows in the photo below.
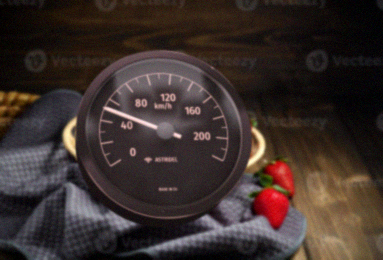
50 km/h
